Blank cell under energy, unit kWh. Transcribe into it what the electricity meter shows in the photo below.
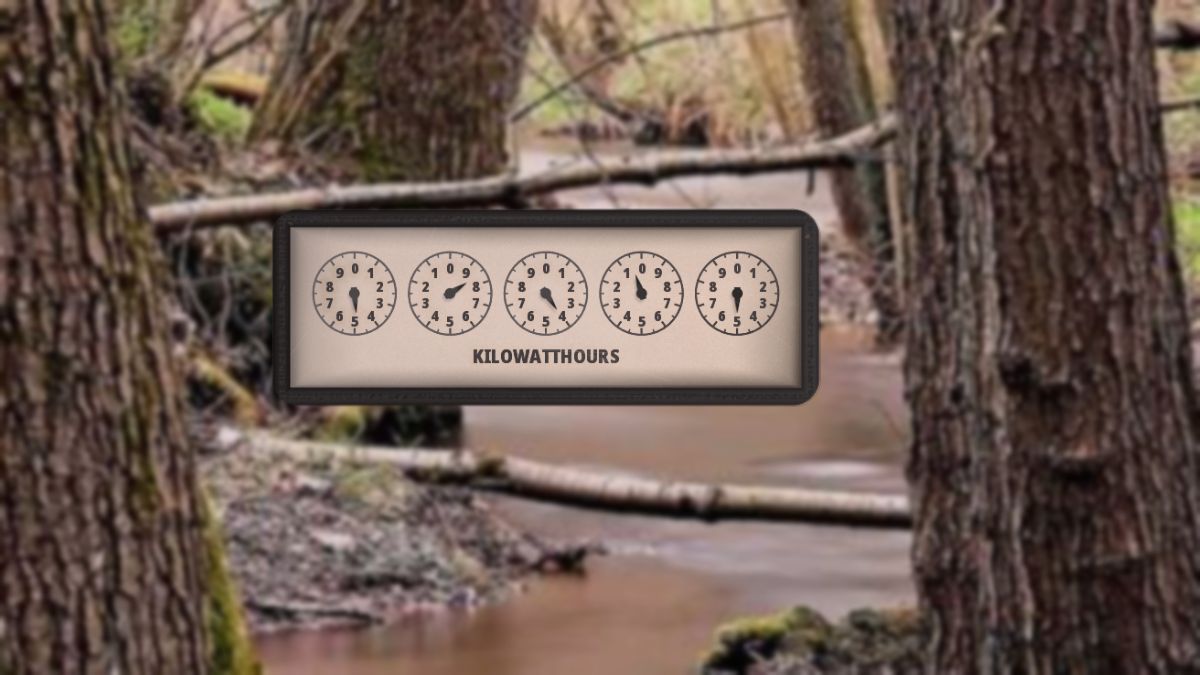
48405 kWh
